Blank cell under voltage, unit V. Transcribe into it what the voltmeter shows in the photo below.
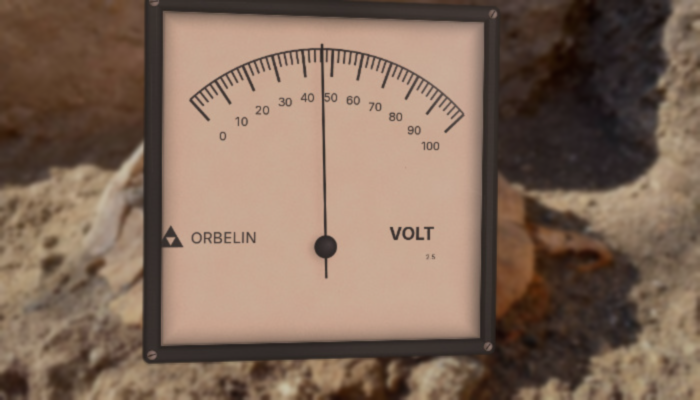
46 V
